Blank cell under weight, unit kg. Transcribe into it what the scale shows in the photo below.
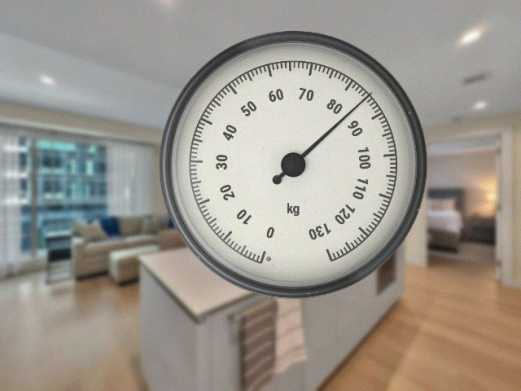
85 kg
